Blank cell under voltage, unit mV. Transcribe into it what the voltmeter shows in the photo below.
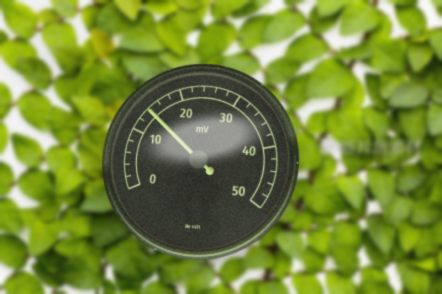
14 mV
